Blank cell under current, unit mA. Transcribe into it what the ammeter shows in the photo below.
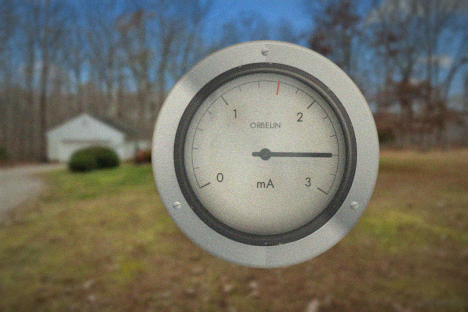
2.6 mA
